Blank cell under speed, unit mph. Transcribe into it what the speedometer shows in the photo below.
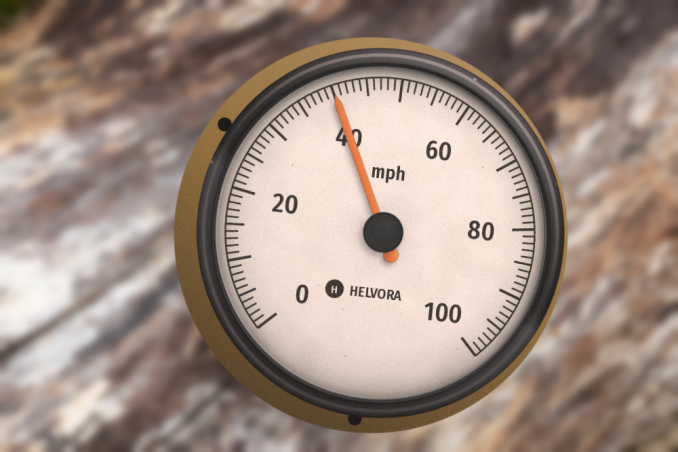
40 mph
